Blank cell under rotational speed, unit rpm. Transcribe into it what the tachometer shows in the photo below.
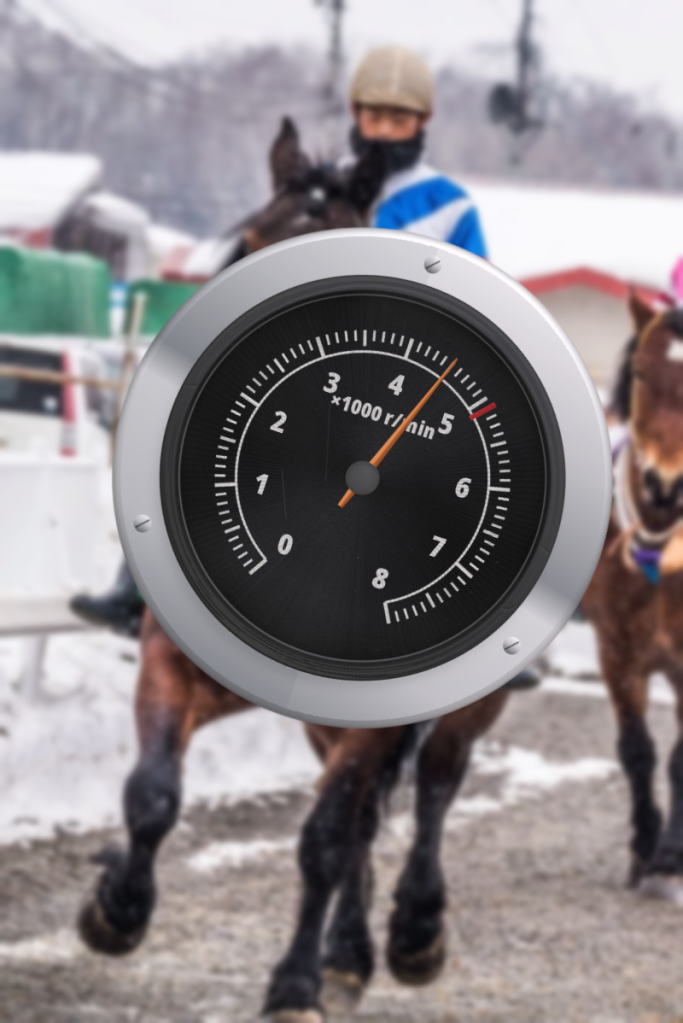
4500 rpm
